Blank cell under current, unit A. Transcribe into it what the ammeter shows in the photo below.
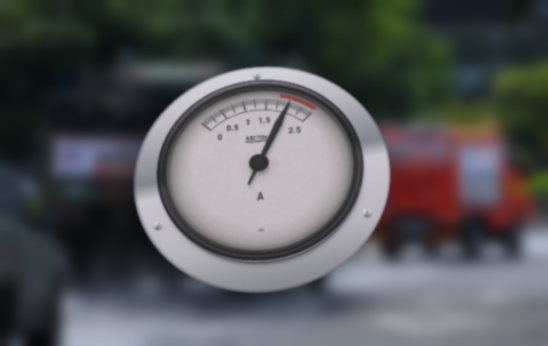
2 A
